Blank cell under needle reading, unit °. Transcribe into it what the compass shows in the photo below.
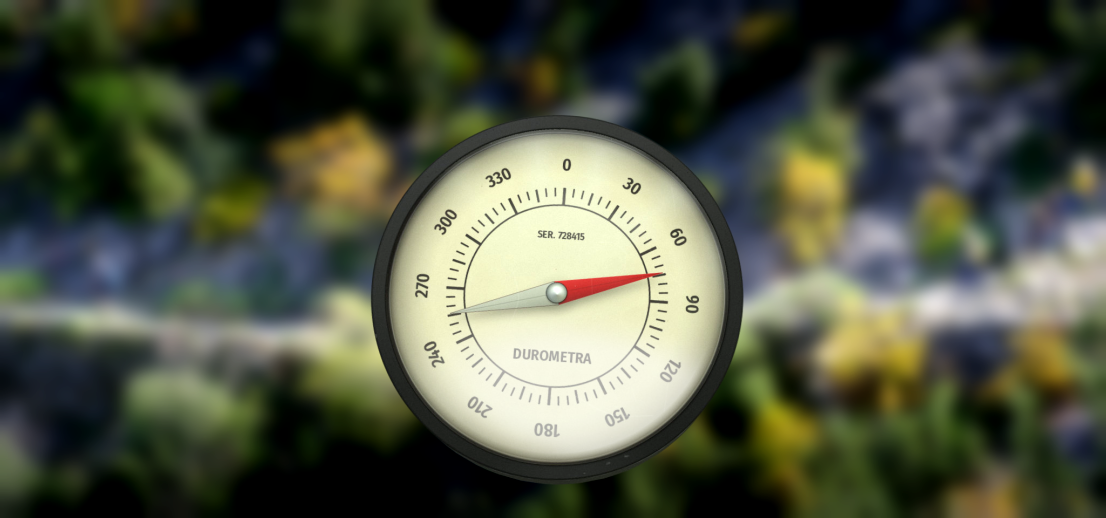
75 °
